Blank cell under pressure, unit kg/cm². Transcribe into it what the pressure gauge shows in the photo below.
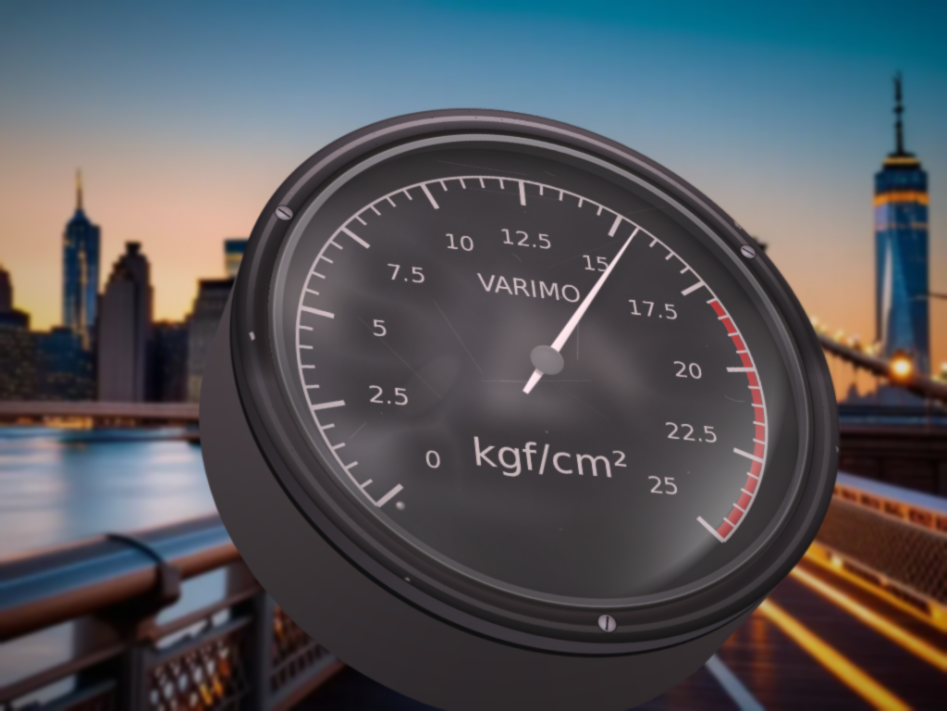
15.5 kg/cm²
